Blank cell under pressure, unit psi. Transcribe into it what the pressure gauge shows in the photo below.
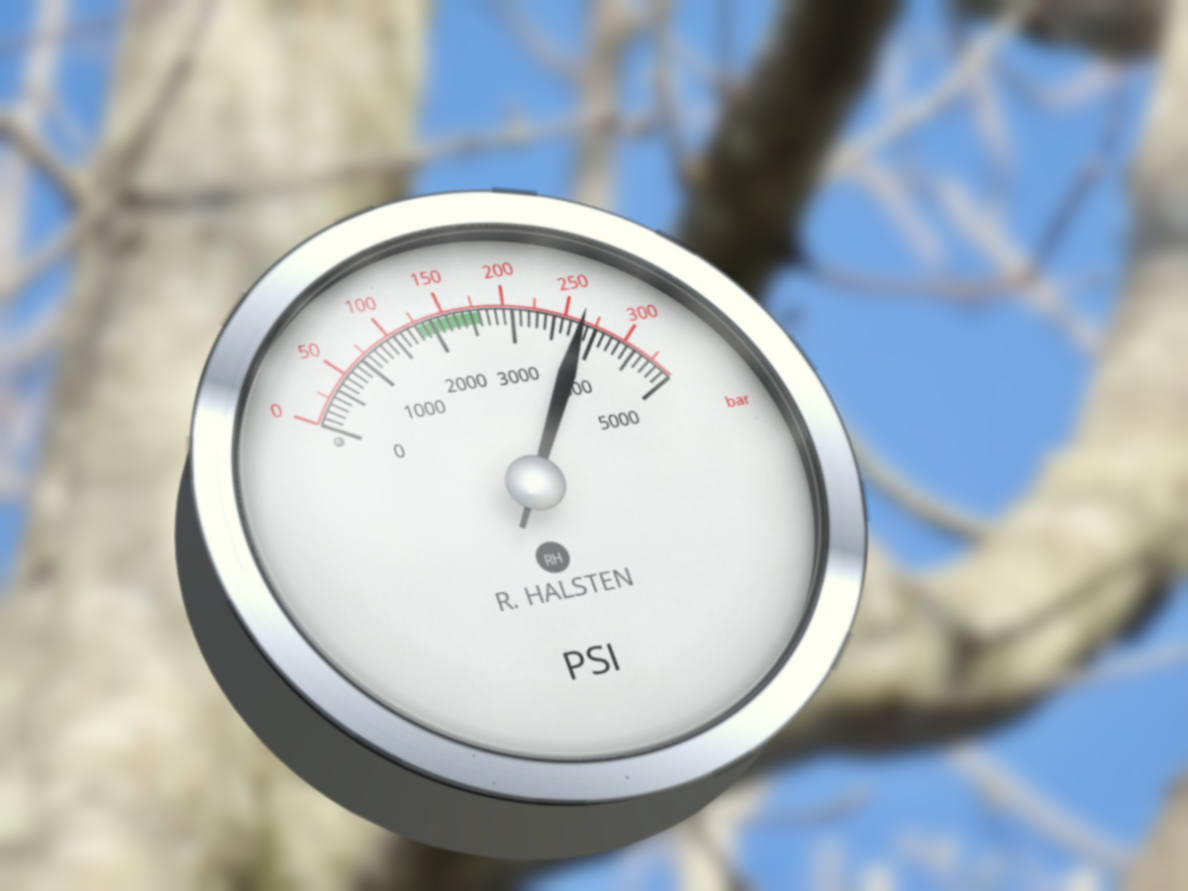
3800 psi
